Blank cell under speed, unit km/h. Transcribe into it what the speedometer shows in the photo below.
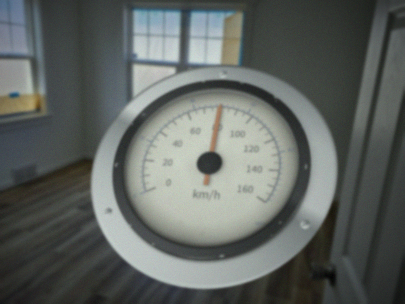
80 km/h
